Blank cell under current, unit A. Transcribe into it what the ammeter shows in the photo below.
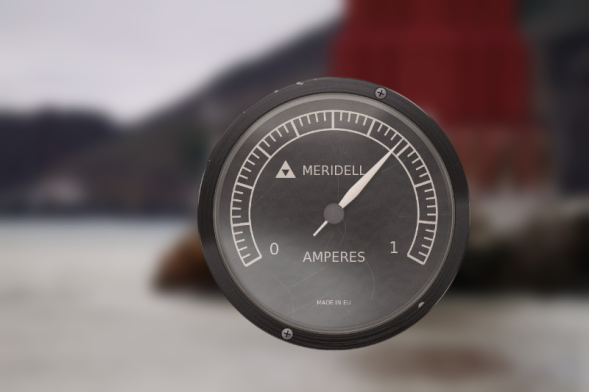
0.68 A
